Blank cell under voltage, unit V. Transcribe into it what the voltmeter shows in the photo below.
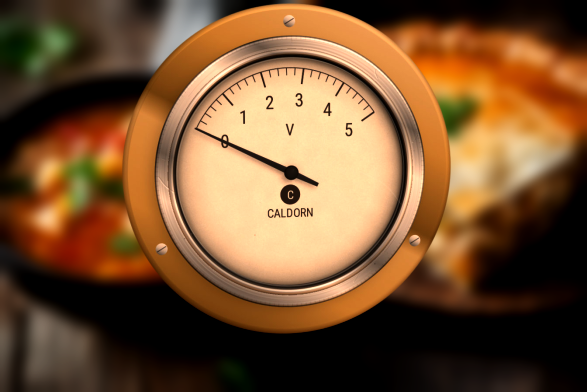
0 V
